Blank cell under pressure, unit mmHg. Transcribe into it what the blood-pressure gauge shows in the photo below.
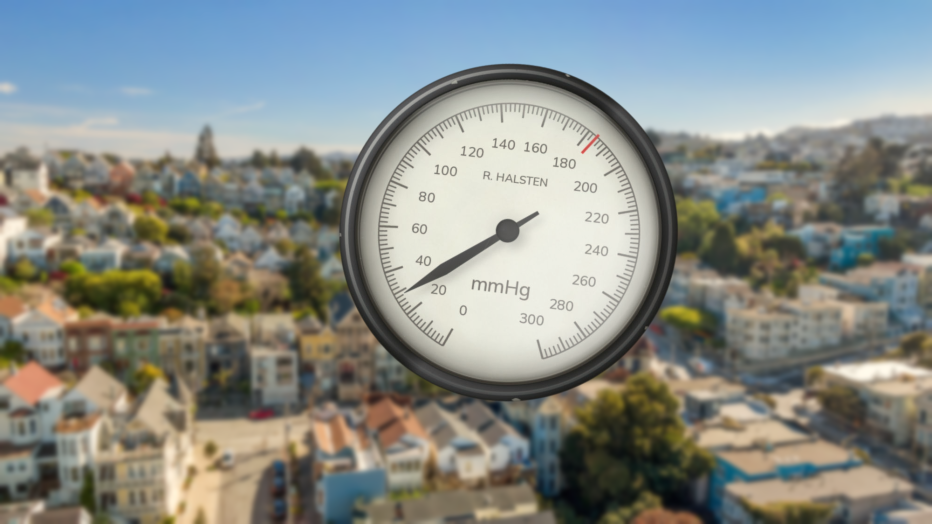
28 mmHg
